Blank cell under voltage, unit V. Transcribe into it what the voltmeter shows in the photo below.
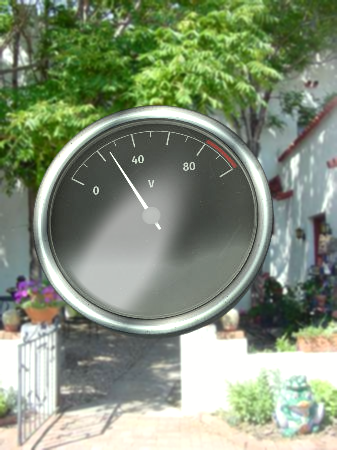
25 V
